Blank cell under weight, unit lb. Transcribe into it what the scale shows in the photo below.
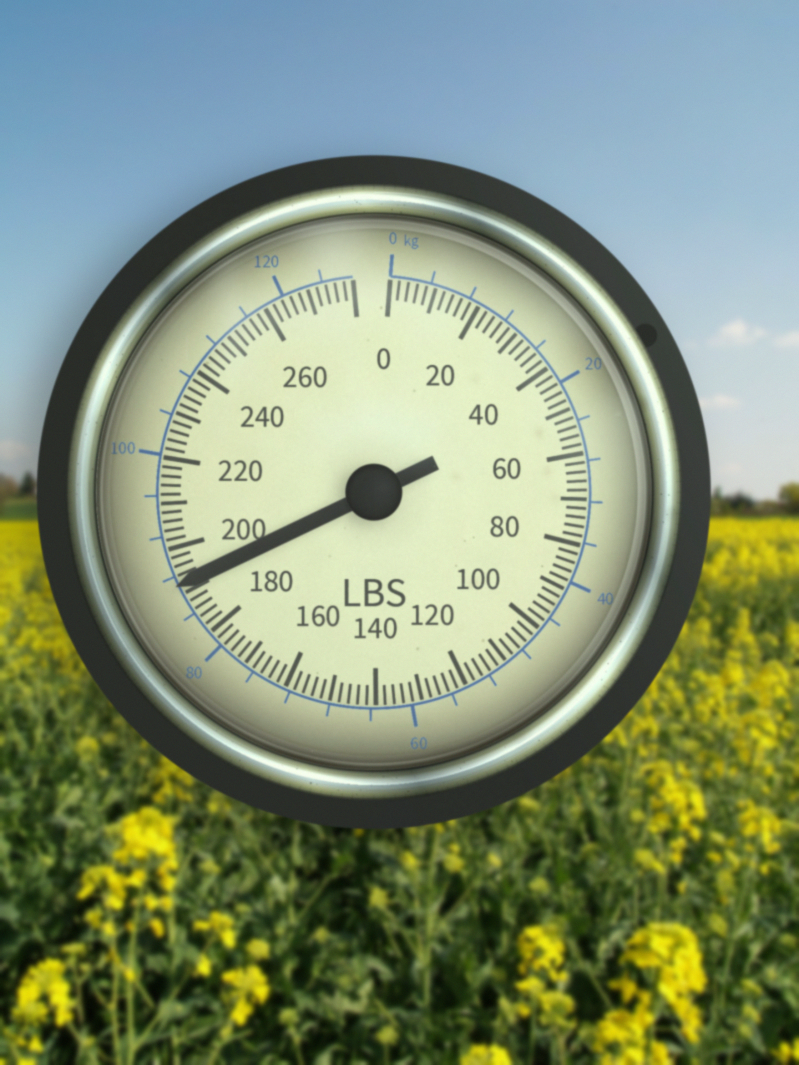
192 lb
